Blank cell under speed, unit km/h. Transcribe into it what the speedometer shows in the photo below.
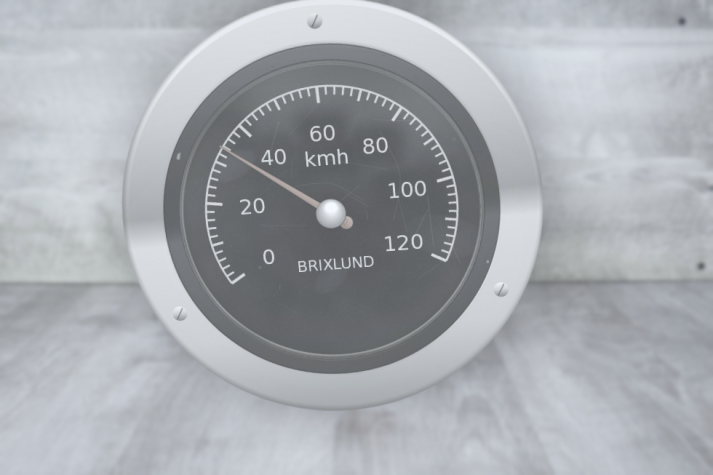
34 km/h
